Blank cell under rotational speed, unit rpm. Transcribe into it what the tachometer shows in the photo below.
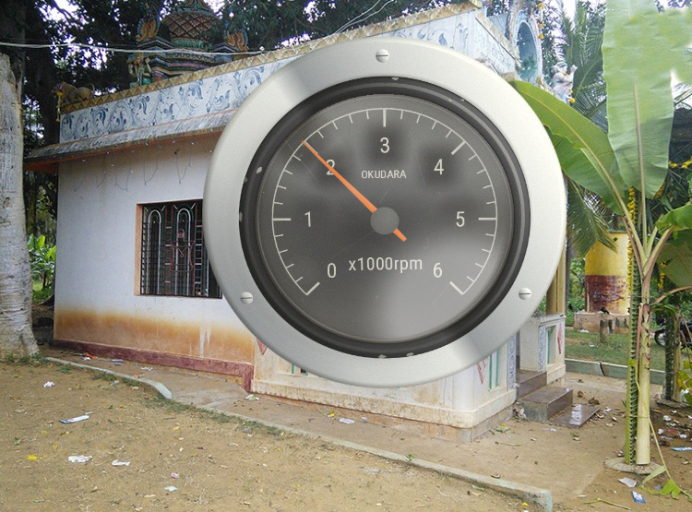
2000 rpm
